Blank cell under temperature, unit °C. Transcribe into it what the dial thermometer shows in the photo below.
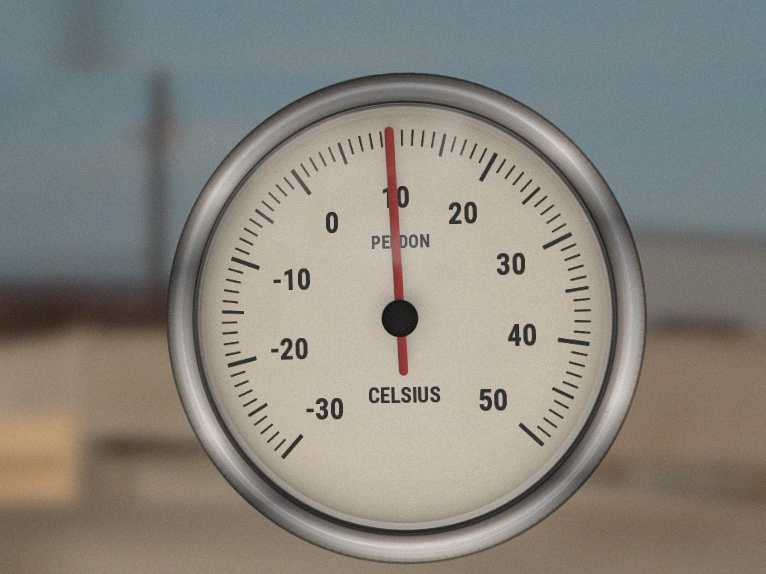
10 °C
